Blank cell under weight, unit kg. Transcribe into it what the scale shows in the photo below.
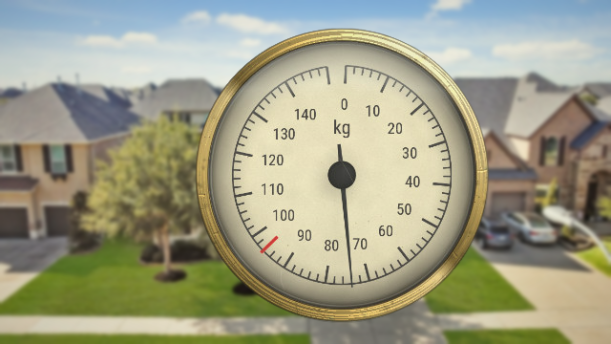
74 kg
